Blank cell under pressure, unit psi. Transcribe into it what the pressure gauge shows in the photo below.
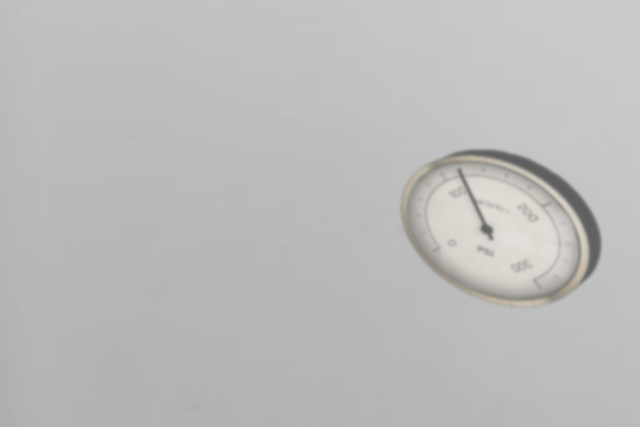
120 psi
